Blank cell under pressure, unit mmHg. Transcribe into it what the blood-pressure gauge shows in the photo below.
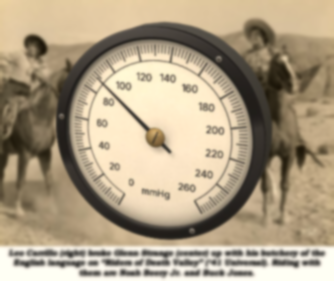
90 mmHg
